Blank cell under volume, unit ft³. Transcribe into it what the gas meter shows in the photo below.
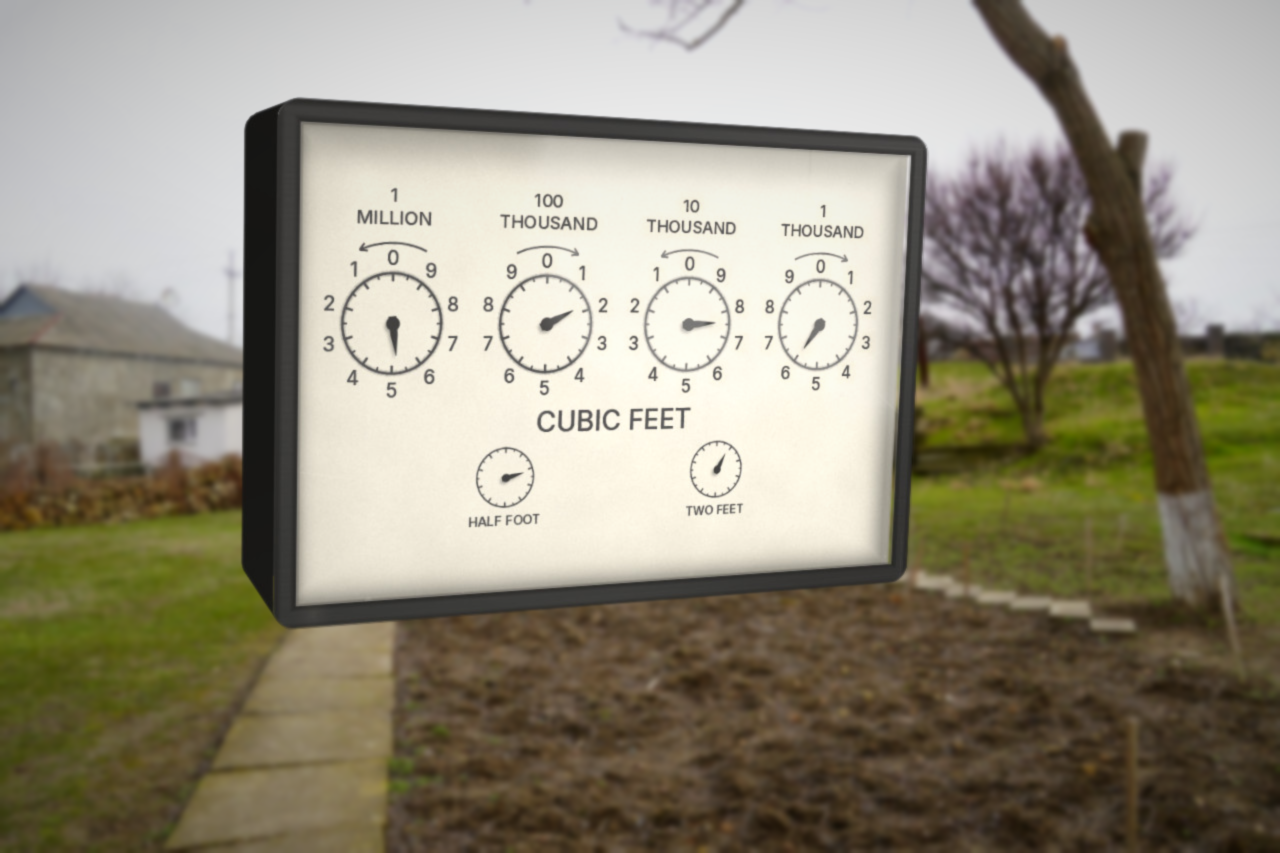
517600 ft³
